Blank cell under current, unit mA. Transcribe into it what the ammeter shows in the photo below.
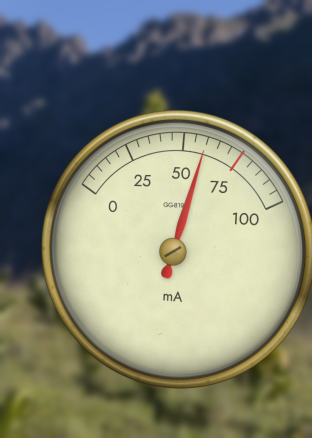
60 mA
